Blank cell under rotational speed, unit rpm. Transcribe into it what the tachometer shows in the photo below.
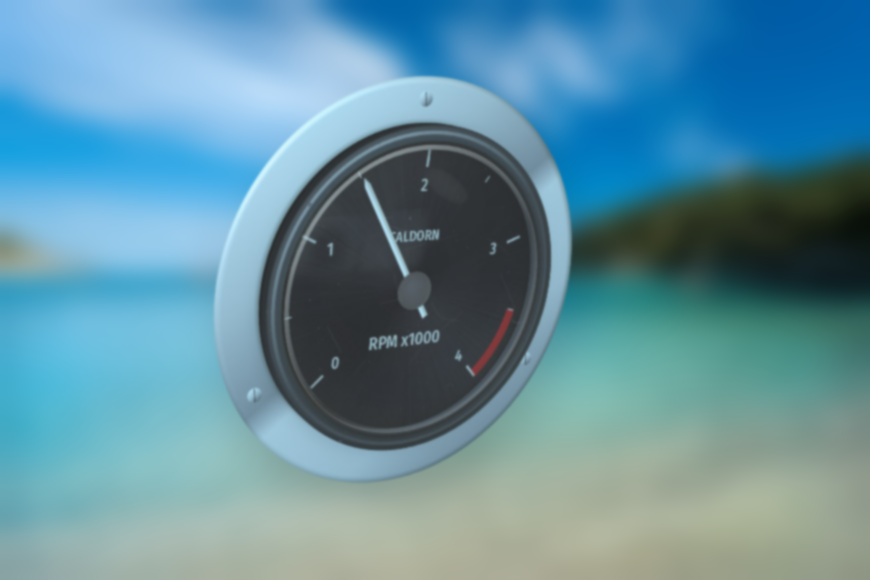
1500 rpm
